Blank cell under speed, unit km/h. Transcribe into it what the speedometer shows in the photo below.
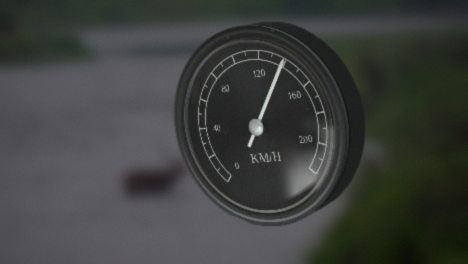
140 km/h
